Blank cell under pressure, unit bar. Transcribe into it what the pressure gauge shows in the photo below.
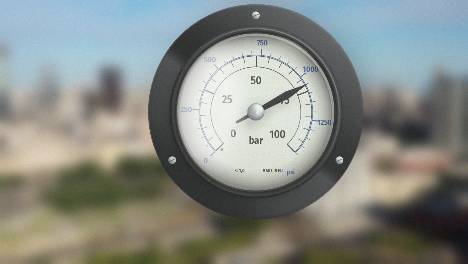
72.5 bar
